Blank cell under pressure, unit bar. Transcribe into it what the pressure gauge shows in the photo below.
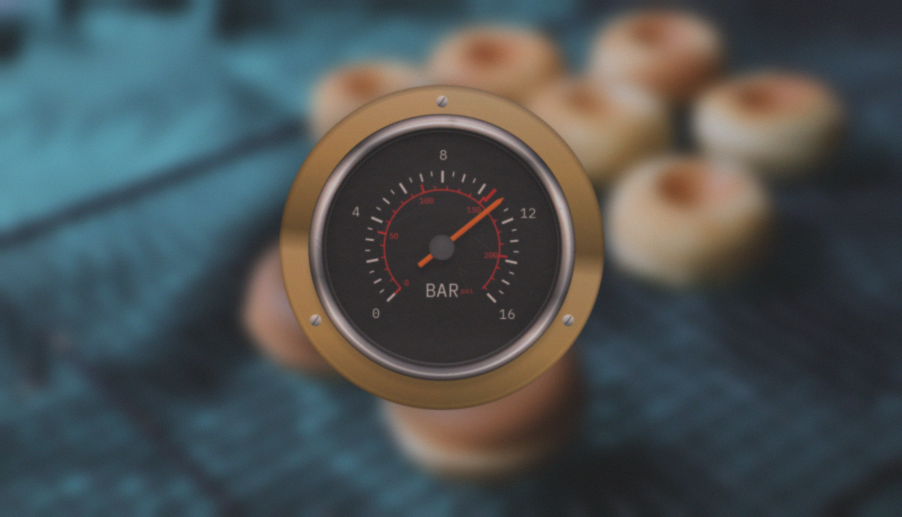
11 bar
